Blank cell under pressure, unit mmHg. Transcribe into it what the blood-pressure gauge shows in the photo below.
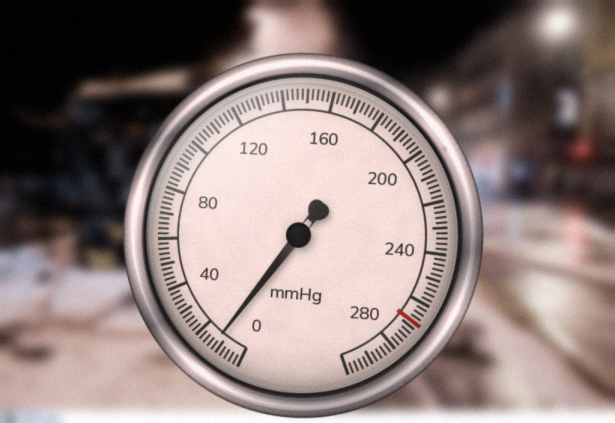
12 mmHg
